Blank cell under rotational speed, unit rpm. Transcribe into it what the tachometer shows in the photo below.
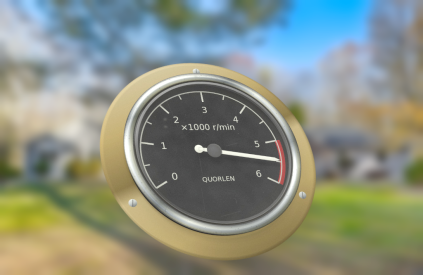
5500 rpm
